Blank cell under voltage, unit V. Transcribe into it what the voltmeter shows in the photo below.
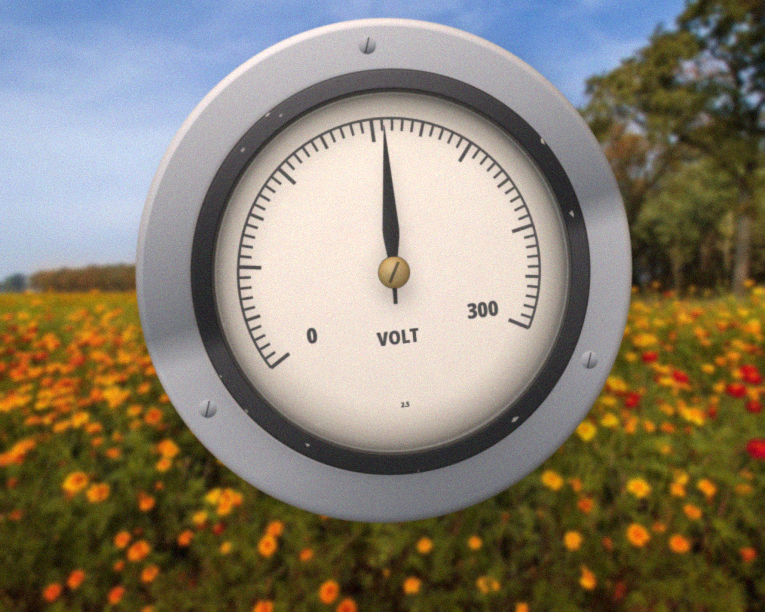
155 V
